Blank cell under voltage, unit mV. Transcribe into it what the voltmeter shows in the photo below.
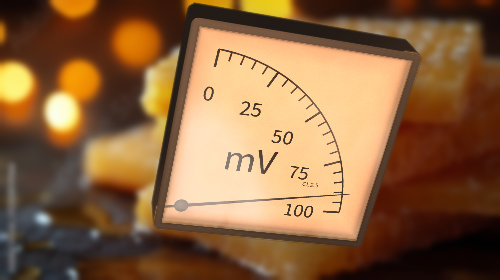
90 mV
